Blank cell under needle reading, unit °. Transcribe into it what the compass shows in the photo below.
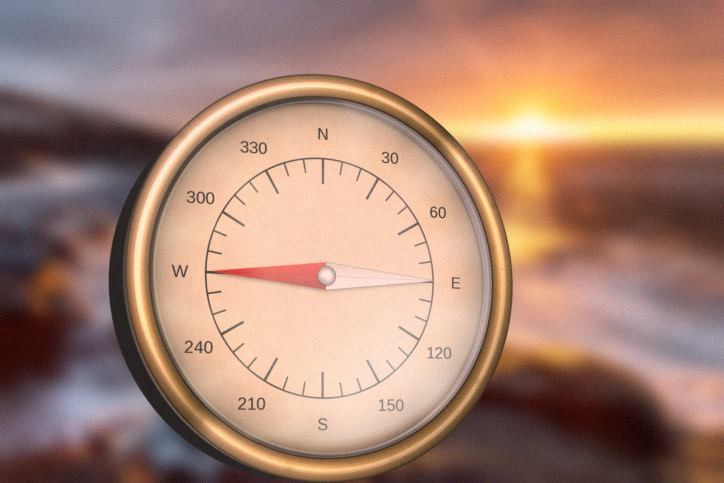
270 °
